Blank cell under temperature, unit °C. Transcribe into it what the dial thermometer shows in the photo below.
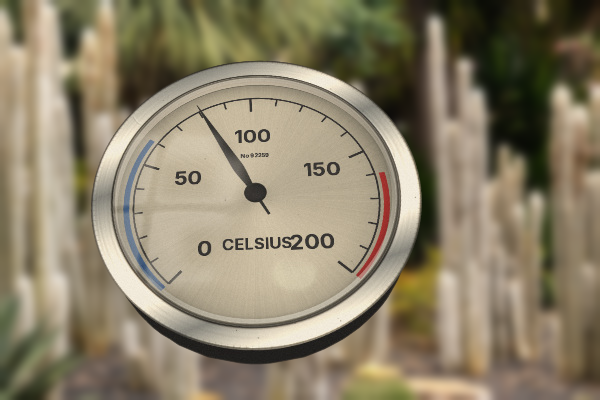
80 °C
